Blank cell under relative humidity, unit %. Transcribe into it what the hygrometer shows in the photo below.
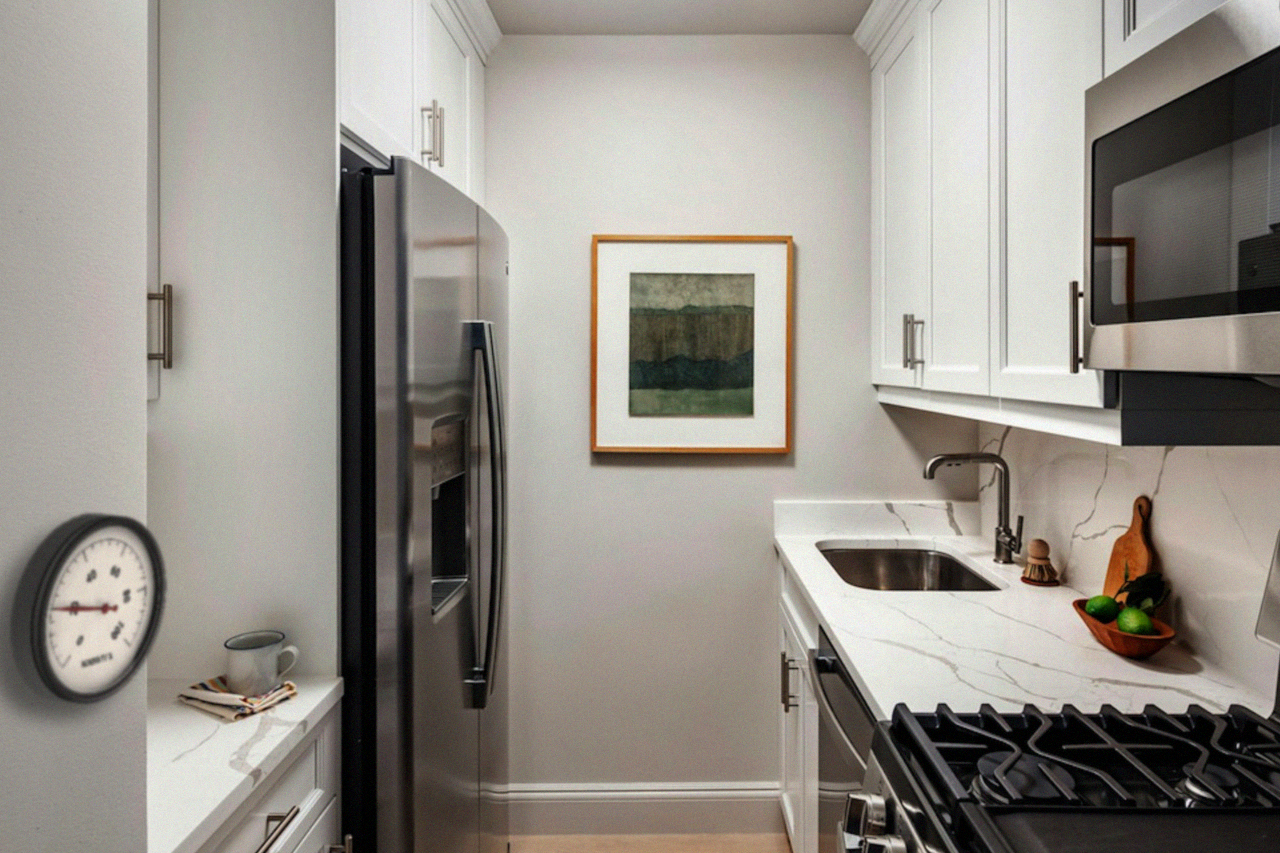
20 %
